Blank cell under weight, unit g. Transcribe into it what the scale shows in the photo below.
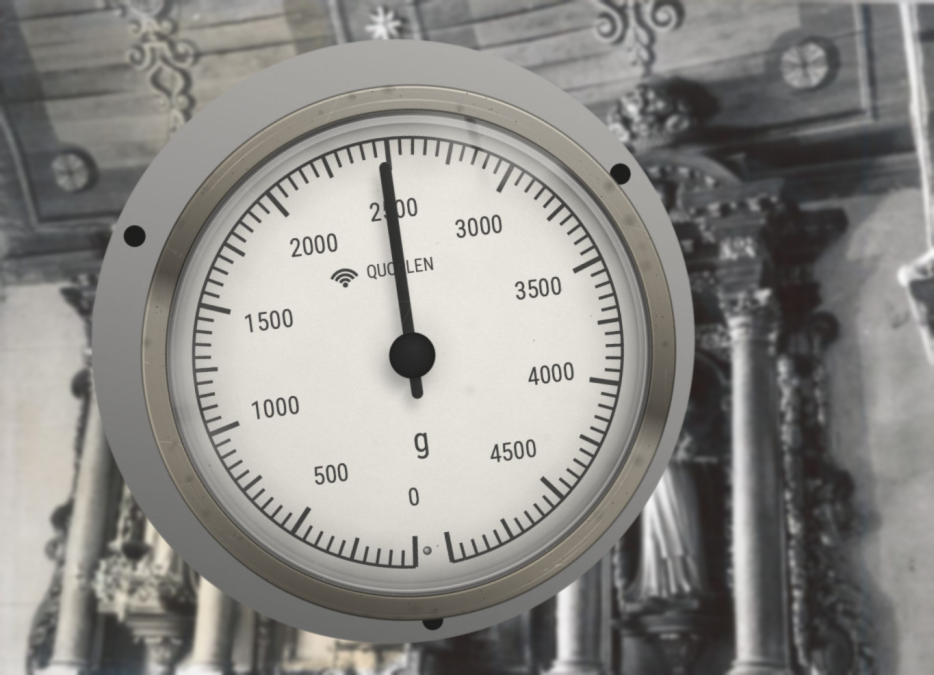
2475 g
